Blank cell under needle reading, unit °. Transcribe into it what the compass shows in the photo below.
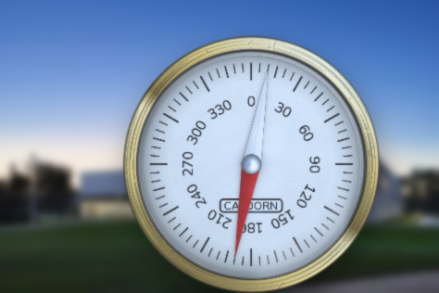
190 °
